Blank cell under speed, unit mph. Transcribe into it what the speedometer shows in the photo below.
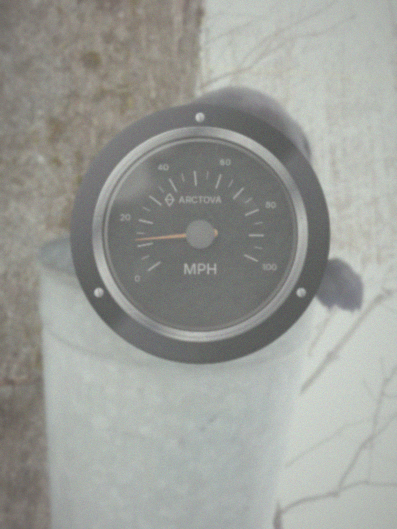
12.5 mph
